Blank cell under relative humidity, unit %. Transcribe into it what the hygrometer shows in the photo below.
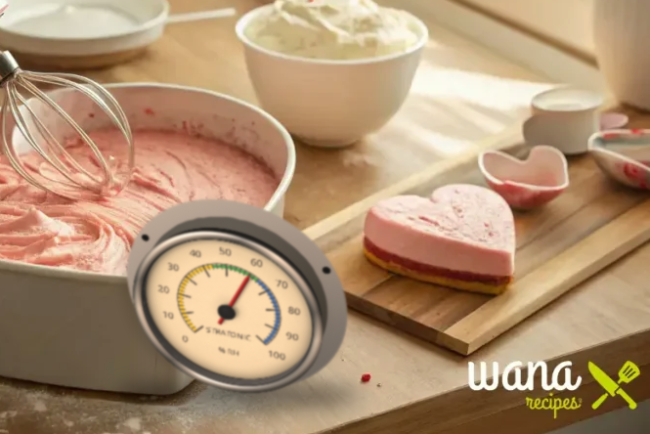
60 %
